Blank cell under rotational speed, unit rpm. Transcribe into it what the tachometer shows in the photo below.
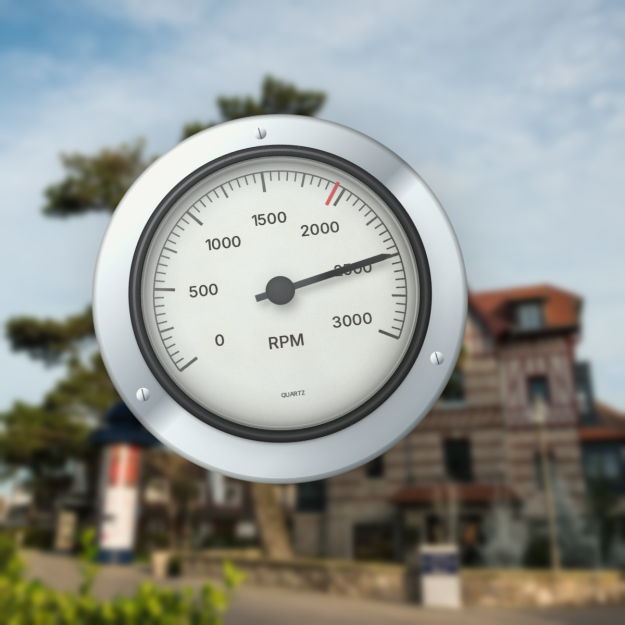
2500 rpm
